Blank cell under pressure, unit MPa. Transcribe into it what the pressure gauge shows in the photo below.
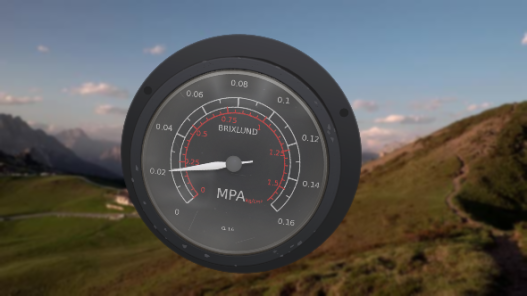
0.02 MPa
